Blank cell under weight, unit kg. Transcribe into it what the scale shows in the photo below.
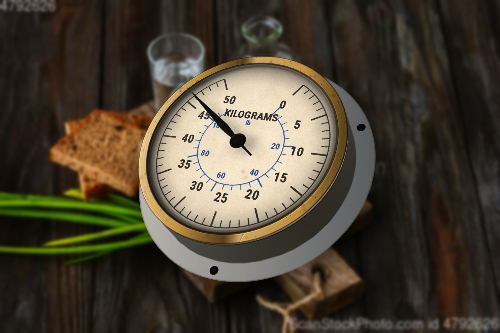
46 kg
